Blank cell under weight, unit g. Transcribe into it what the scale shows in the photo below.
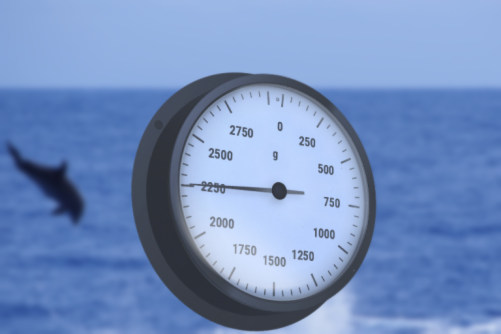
2250 g
